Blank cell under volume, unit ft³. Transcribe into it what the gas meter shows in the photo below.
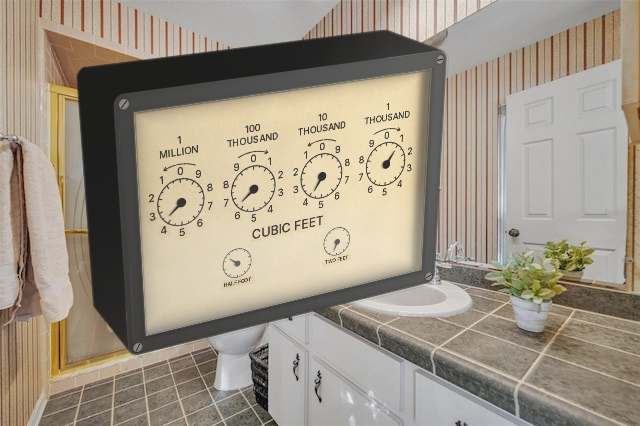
364100 ft³
